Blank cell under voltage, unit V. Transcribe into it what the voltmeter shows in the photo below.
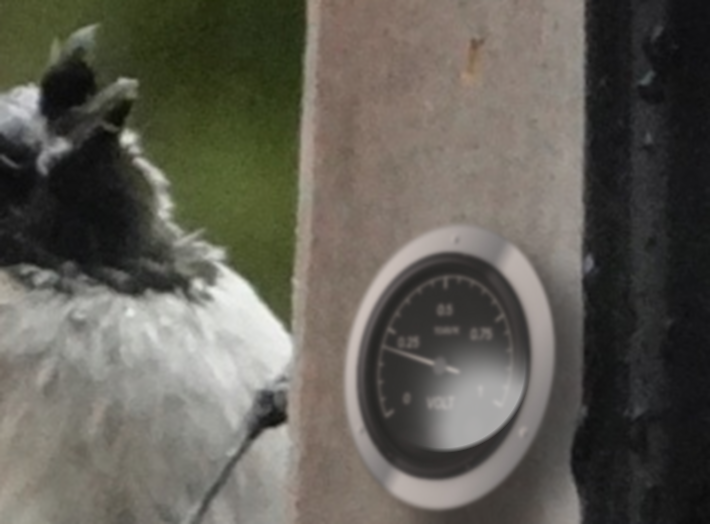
0.2 V
